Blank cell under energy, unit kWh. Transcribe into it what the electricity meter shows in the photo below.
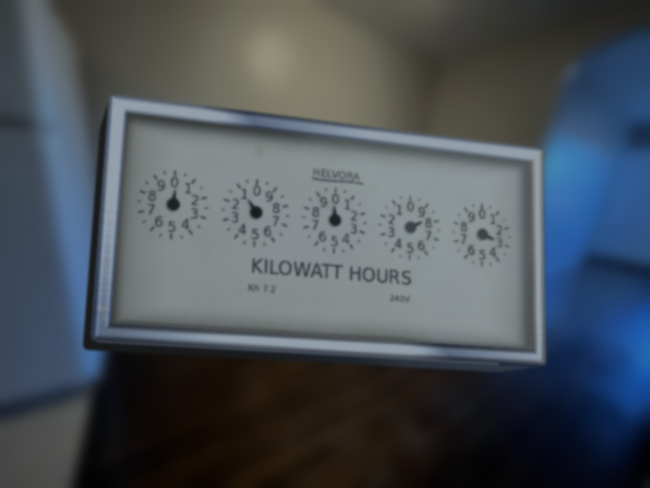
983 kWh
